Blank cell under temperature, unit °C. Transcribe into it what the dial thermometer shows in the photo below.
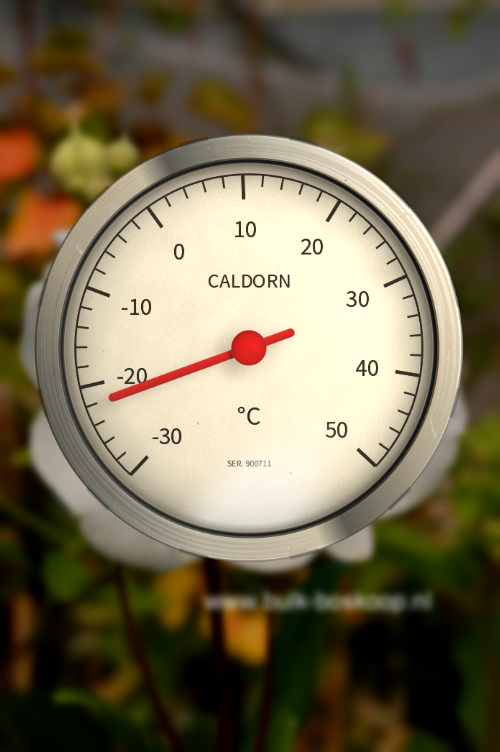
-22 °C
